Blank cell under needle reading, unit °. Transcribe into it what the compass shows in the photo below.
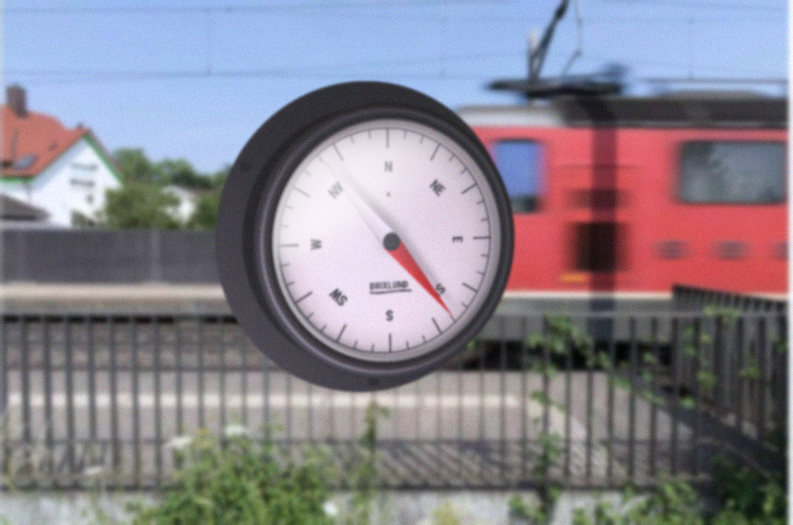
140 °
